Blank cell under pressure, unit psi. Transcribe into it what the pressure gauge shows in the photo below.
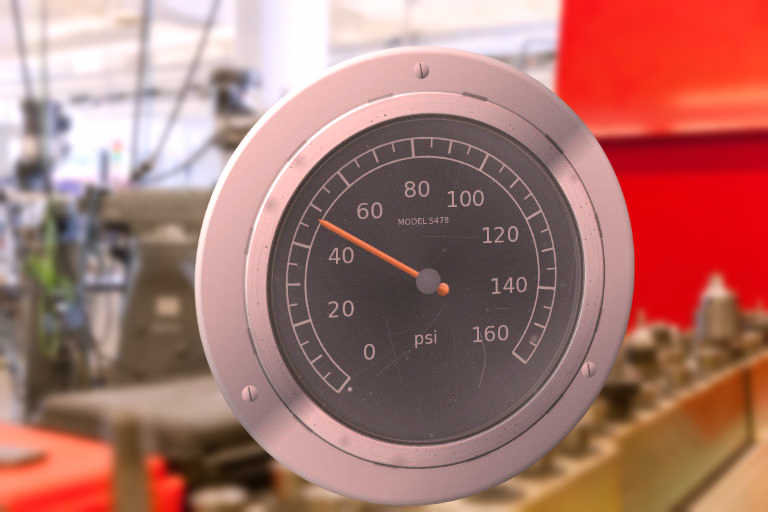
47.5 psi
